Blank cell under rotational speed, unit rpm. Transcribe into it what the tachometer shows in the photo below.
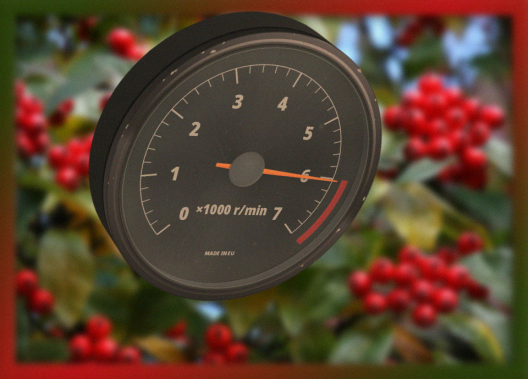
6000 rpm
